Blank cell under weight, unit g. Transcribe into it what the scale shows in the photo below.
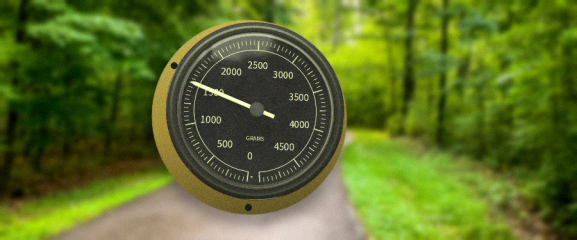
1500 g
